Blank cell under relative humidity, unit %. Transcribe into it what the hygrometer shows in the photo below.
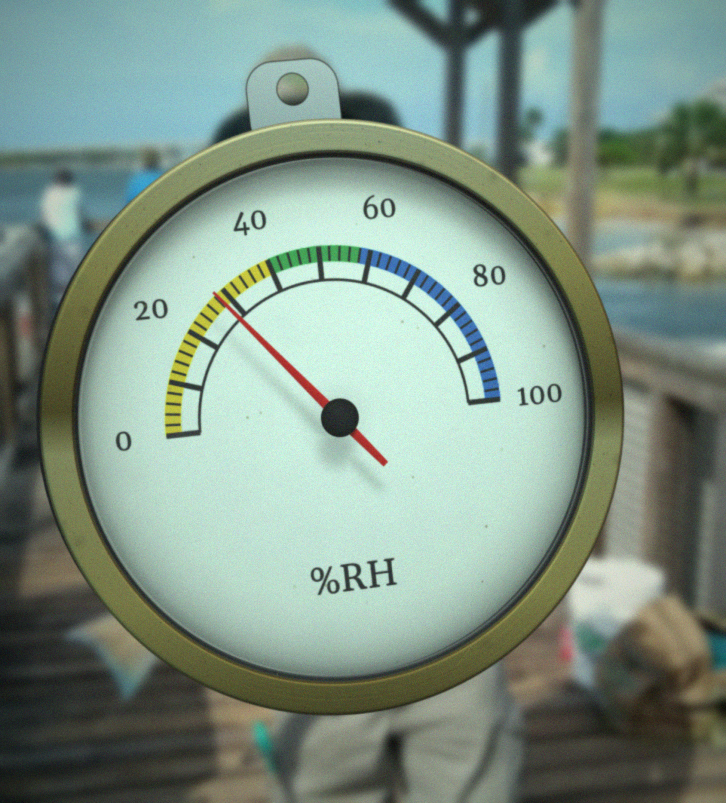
28 %
